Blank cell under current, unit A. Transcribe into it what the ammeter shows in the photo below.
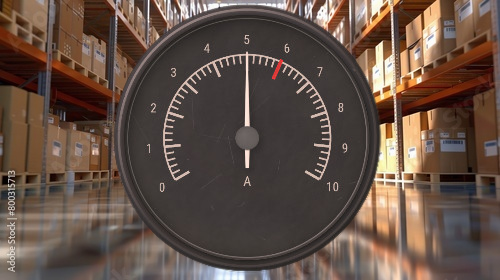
5 A
